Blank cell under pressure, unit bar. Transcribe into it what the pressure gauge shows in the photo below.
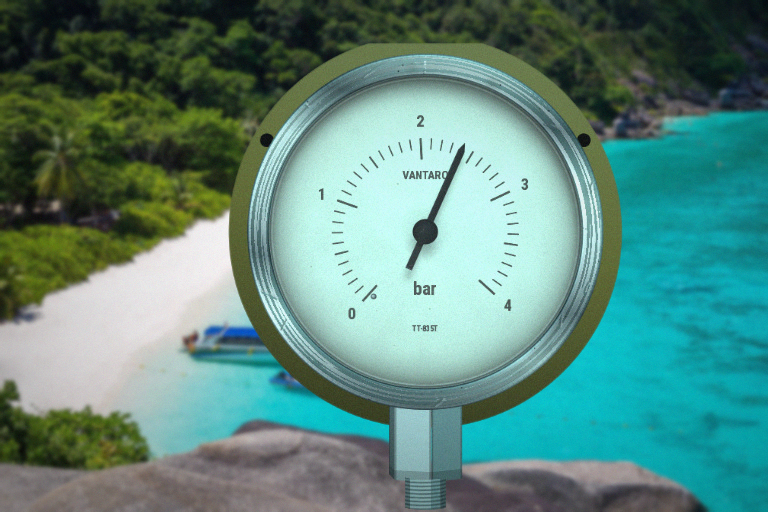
2.4 bar
